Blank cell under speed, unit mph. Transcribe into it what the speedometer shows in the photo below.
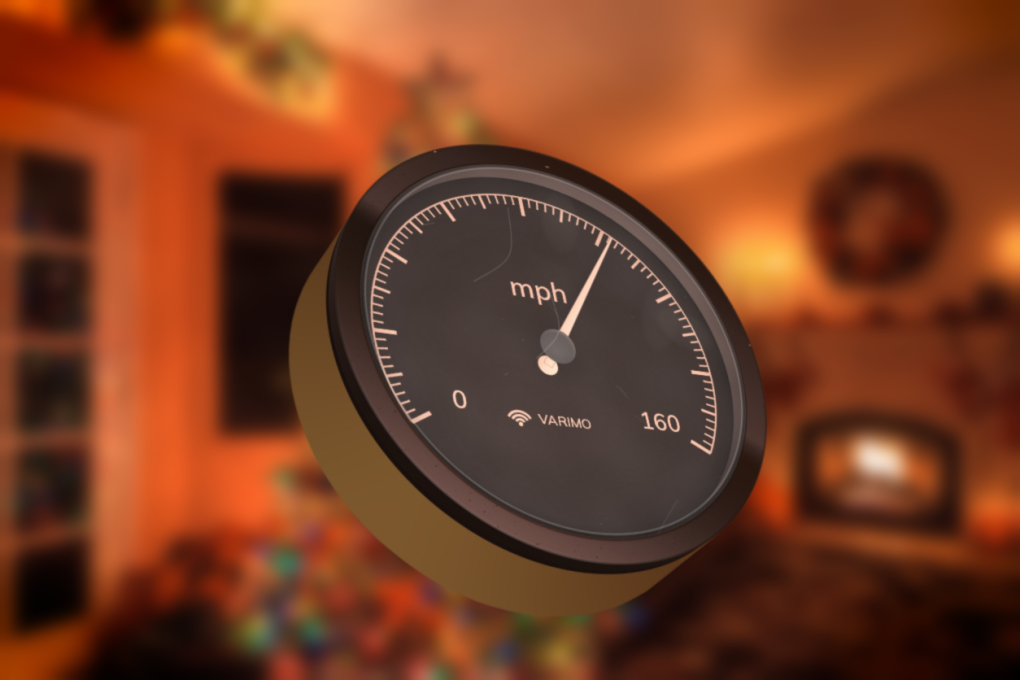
102 mph
